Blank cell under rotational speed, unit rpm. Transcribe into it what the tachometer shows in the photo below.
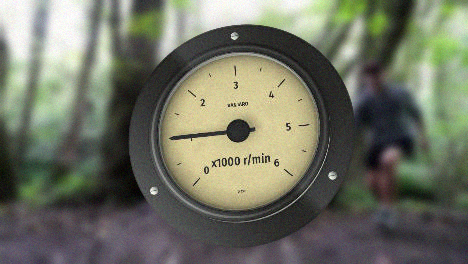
1000 rpm
